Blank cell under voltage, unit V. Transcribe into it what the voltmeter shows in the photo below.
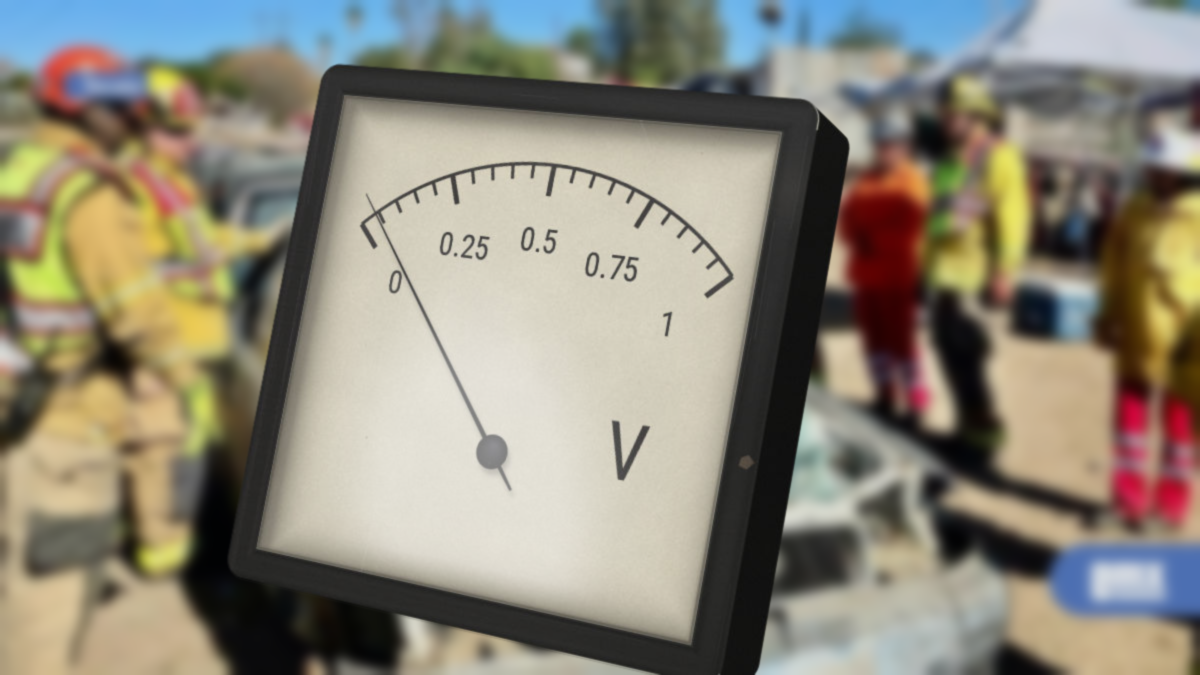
0.05 V
